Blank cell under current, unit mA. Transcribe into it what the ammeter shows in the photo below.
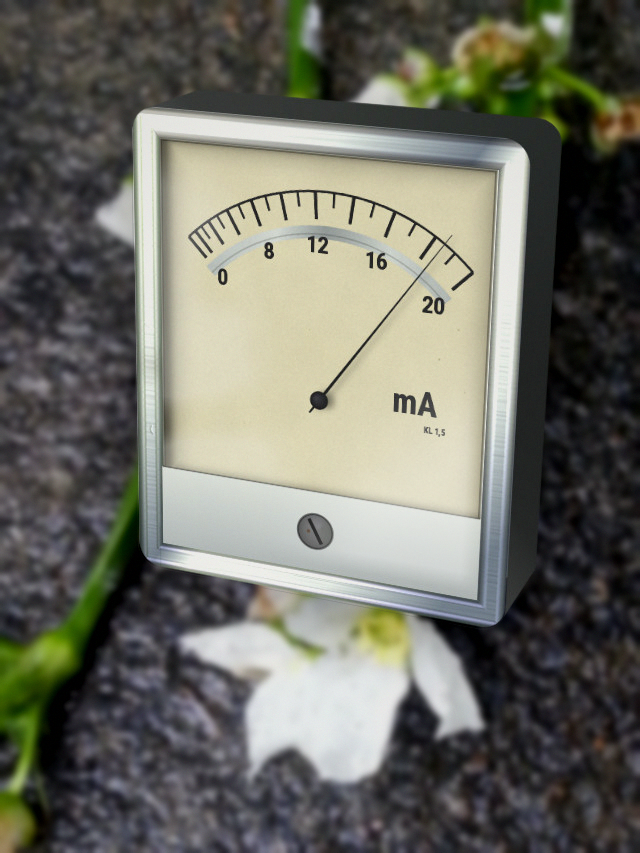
18.5 mA
